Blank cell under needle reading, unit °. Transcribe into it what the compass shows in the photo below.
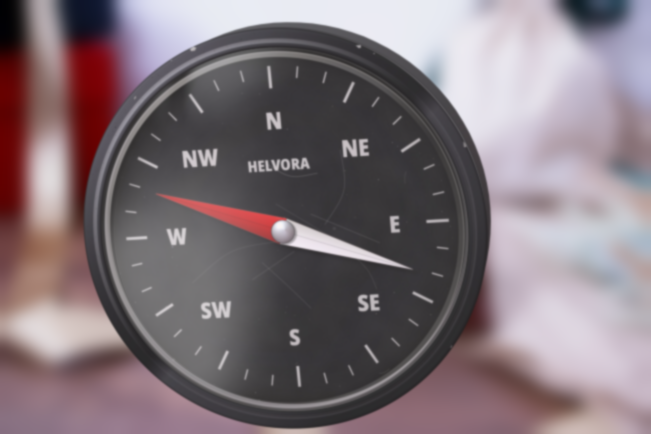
290 °
